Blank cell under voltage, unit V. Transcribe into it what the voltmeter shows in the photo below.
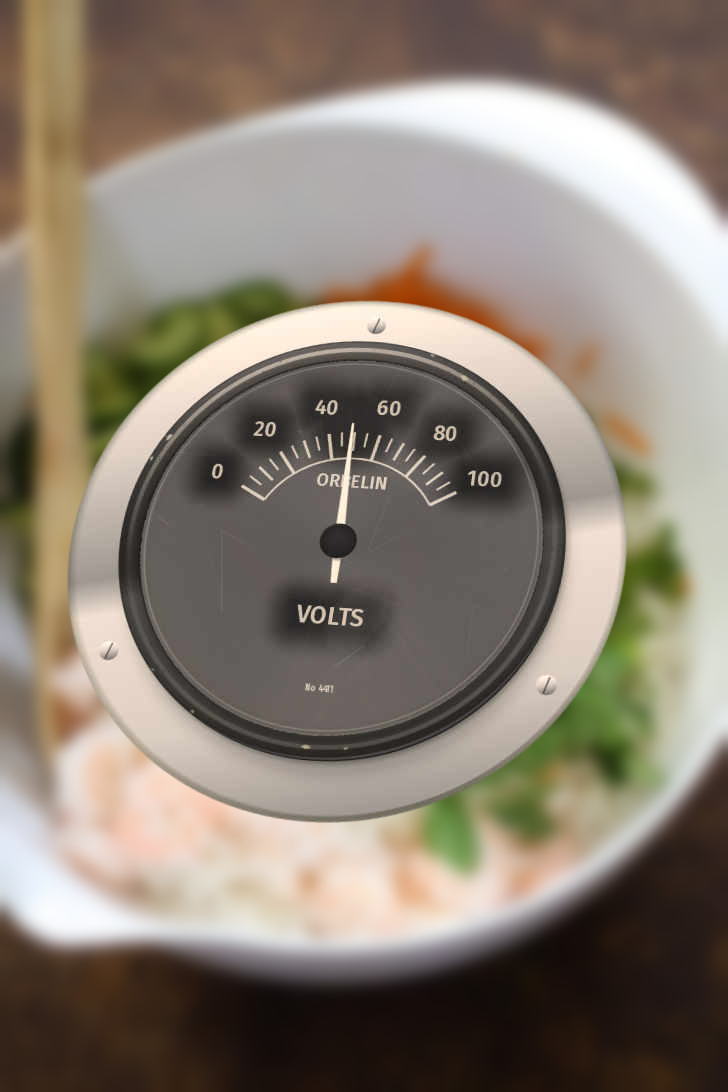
50 V
